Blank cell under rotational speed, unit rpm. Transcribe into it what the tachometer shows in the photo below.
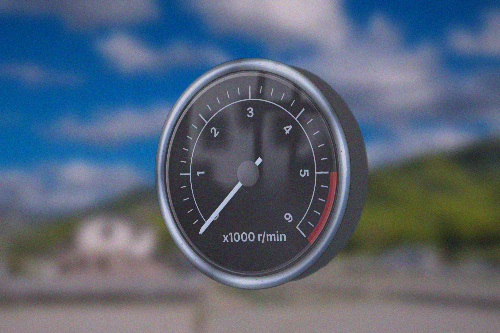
0 rpm
